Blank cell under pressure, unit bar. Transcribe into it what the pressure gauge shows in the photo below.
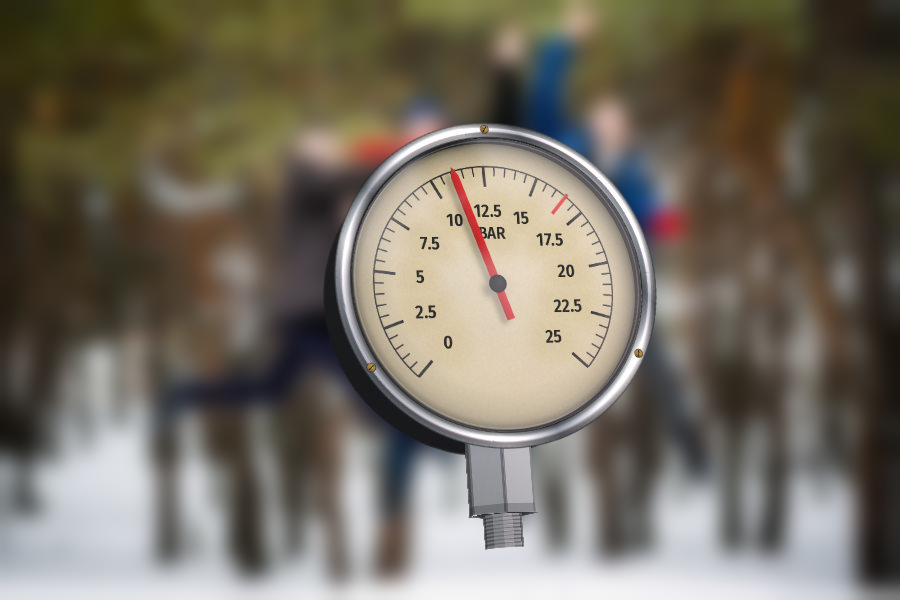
11 bar
